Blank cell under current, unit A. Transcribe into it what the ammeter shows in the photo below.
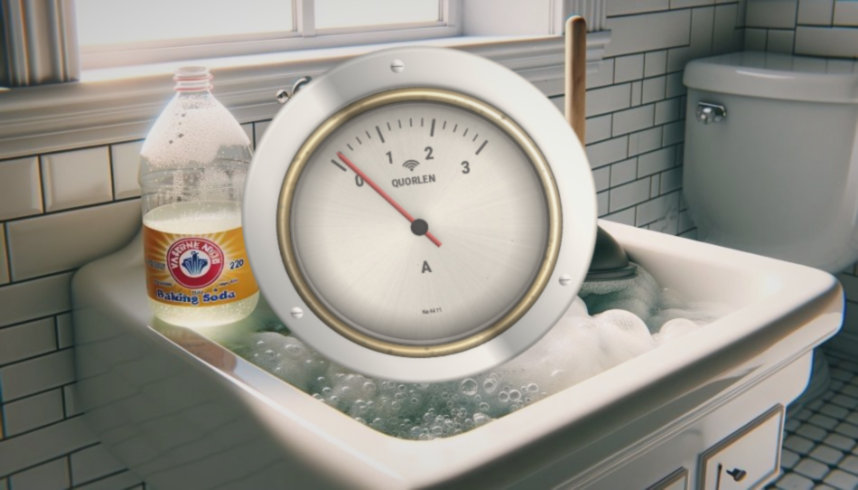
0.2 A
